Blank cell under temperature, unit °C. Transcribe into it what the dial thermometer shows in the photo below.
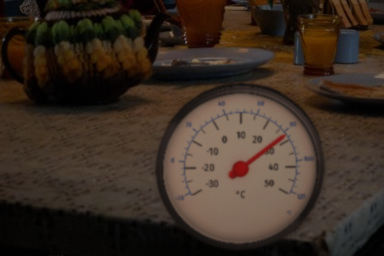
27.5 °C
